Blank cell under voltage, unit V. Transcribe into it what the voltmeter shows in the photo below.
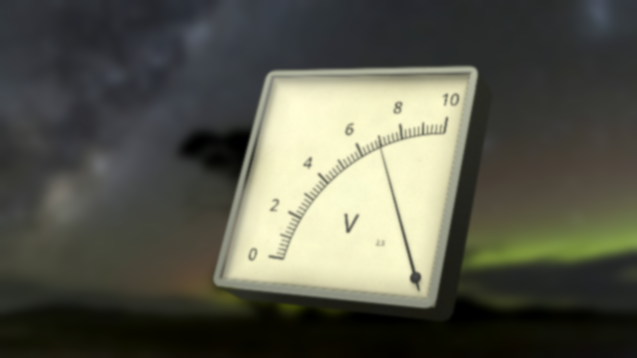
7 V
